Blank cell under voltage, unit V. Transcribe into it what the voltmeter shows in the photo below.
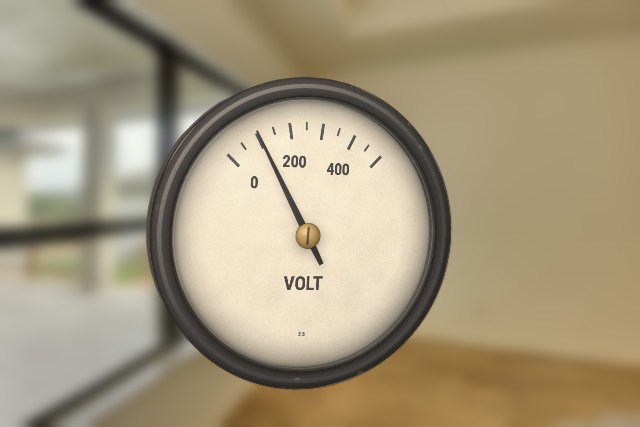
100 V
